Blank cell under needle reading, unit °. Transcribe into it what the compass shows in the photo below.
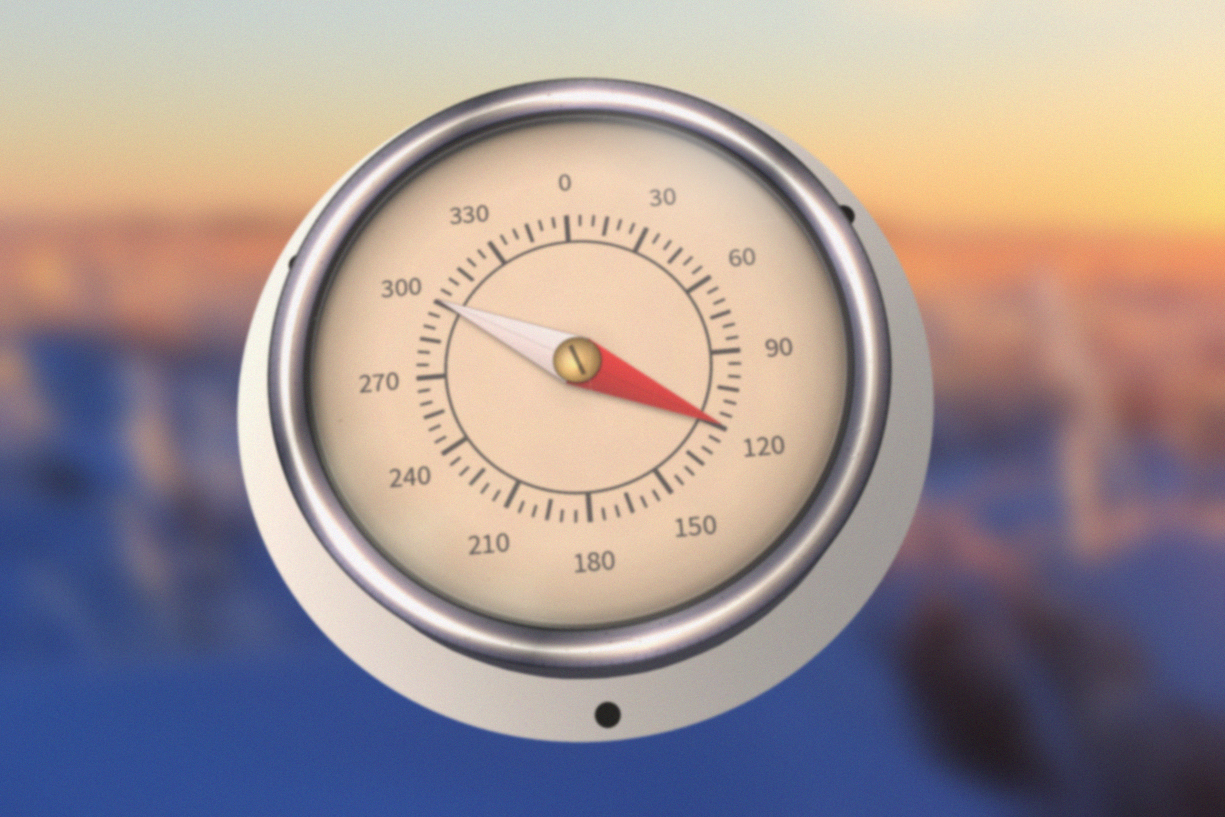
120 °
